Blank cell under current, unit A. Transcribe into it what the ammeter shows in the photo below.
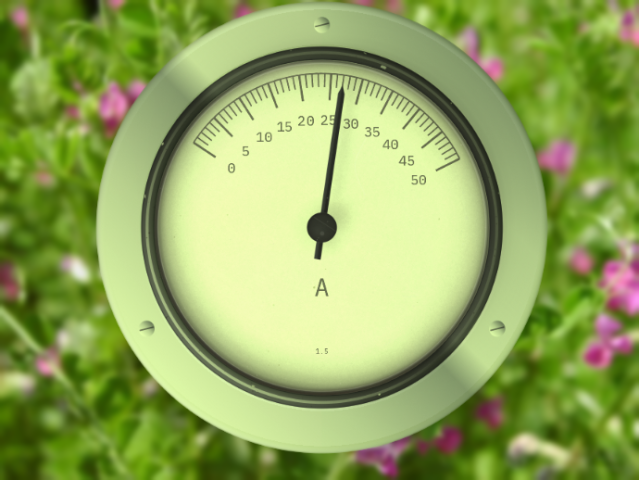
27 A
